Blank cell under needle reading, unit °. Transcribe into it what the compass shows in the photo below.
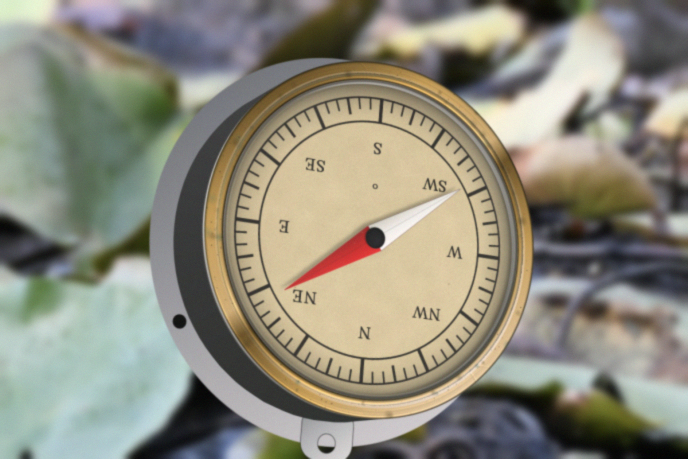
55 °
